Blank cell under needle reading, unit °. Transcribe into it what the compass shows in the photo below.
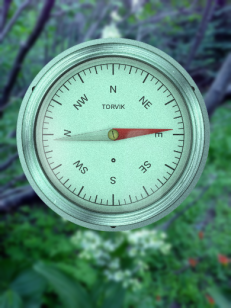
85 °
